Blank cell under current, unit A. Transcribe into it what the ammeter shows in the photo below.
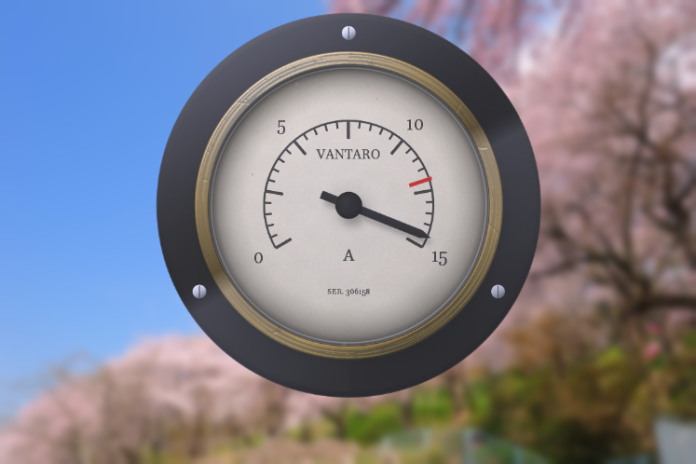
14.5 A
